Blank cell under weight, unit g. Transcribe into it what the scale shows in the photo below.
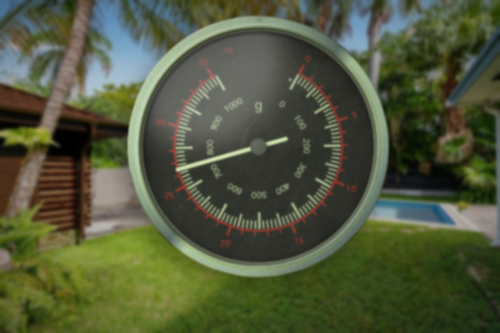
750 g
